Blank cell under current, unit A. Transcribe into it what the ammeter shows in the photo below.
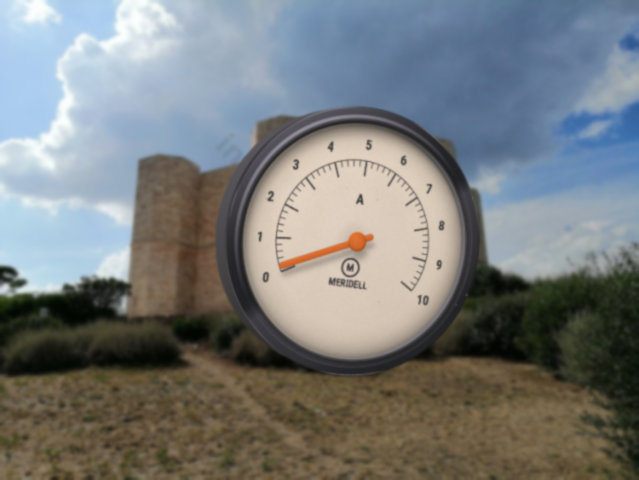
0.2 A
